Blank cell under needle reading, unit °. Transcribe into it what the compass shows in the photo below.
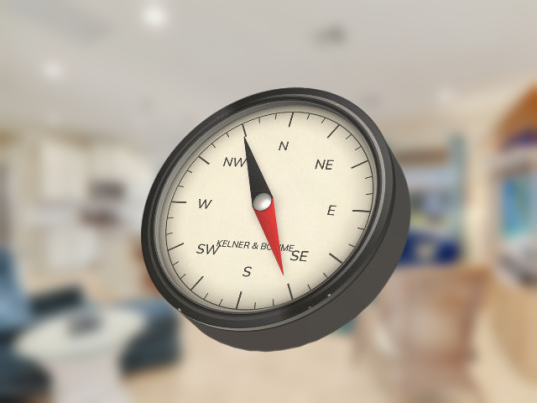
150 °
